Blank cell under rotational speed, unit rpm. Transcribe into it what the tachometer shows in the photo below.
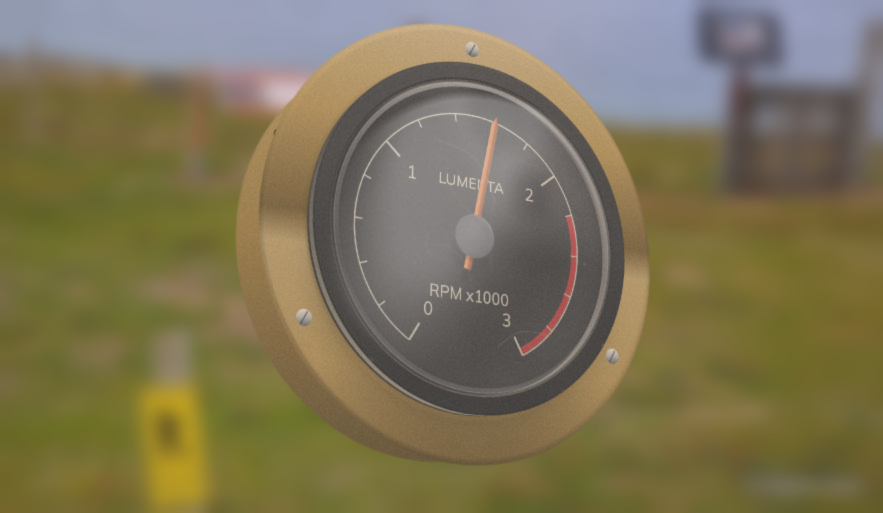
1600 rpm
